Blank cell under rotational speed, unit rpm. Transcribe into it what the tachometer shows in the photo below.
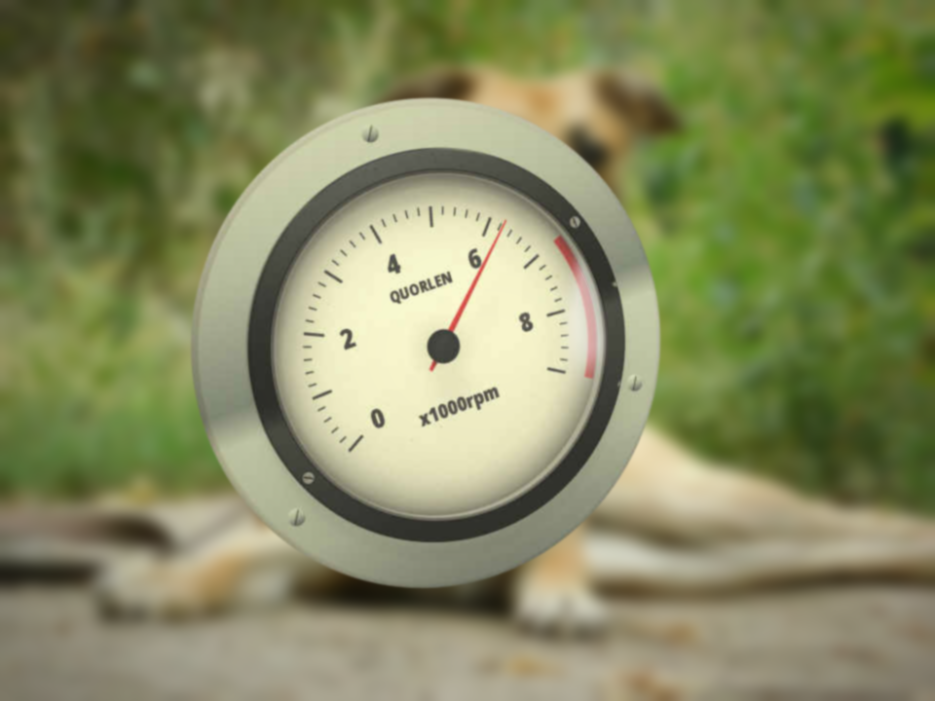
6200 rpm
